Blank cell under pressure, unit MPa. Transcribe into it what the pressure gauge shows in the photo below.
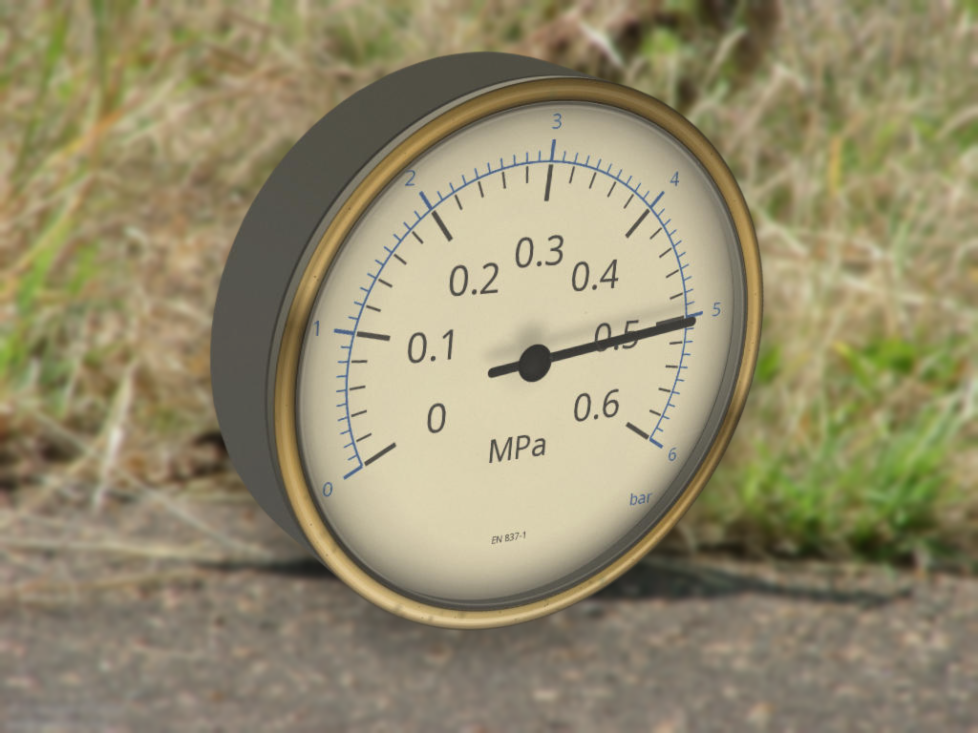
0.5 MPa
